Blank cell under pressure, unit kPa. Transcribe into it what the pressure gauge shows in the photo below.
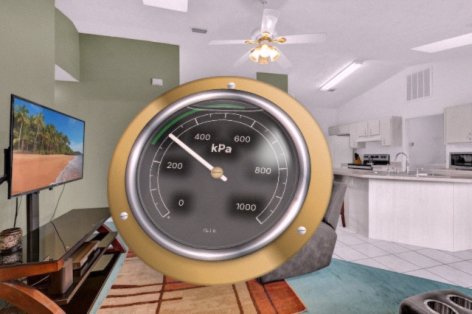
300 kPa
